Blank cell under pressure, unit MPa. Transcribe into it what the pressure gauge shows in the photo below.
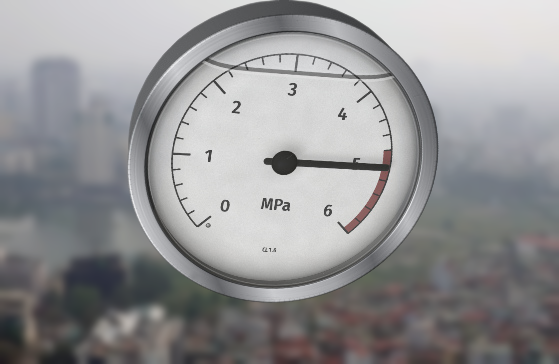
5 MPa
